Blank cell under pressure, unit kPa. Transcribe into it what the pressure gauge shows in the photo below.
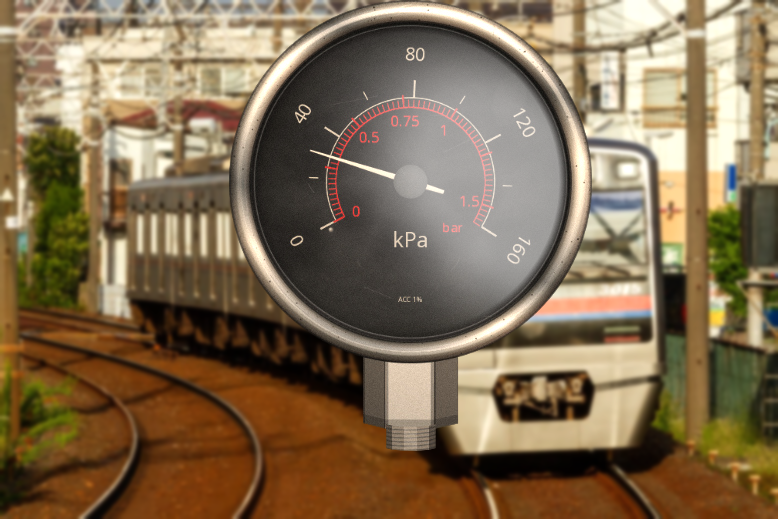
30 kPa
